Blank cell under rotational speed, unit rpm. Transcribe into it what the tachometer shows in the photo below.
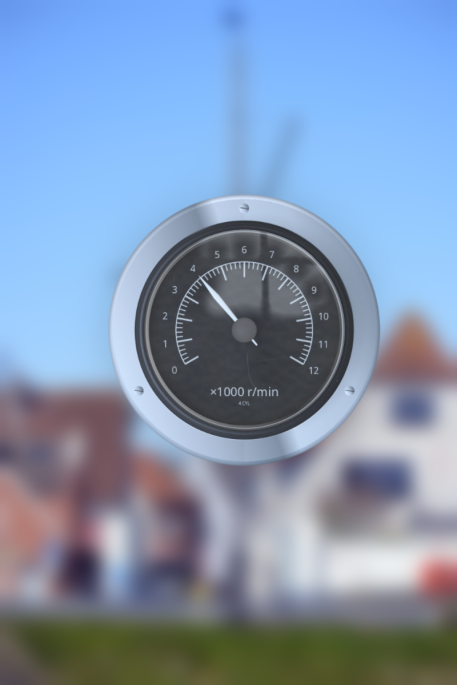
4000 rpm
